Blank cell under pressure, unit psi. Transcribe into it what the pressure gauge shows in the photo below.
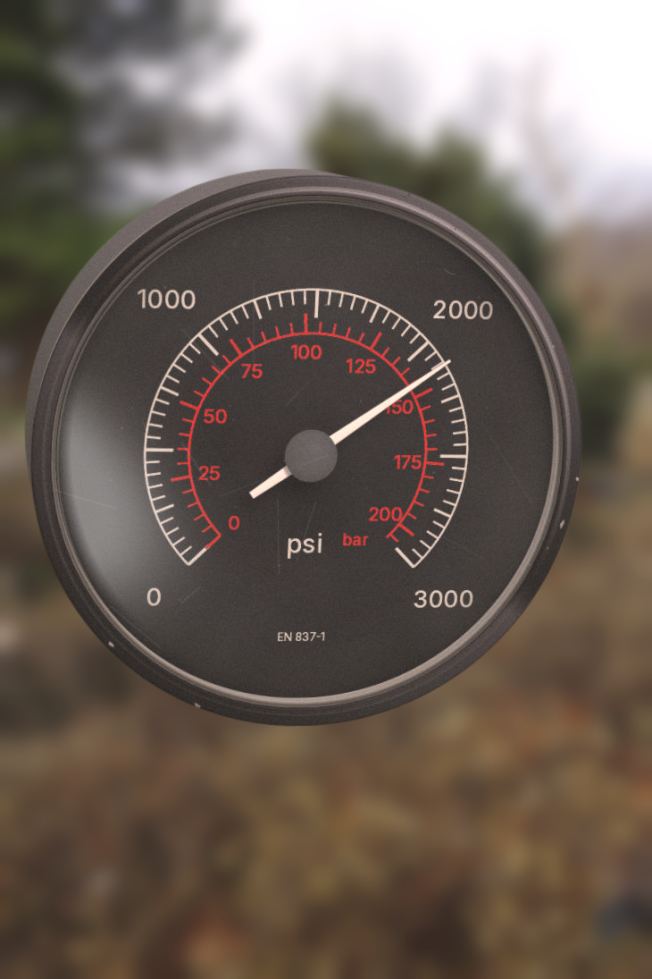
2100 psi
